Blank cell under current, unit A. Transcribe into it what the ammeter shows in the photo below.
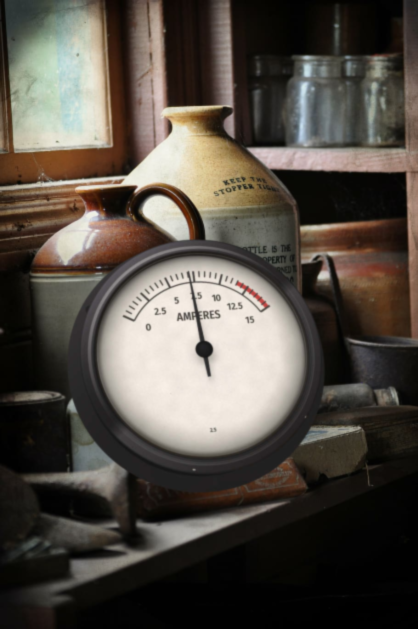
7 A
